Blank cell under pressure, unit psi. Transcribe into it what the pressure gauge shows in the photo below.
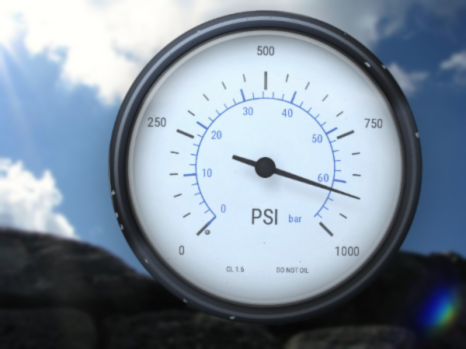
900 psi
